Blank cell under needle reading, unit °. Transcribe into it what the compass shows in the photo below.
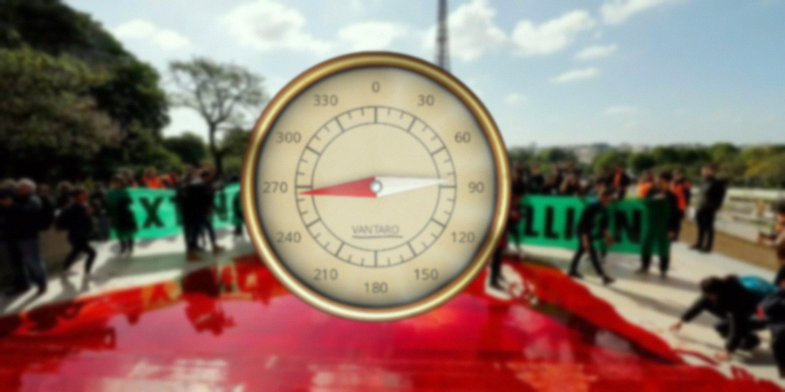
265 °
